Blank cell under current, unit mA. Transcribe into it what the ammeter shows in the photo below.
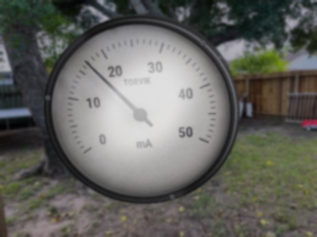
17 mA
